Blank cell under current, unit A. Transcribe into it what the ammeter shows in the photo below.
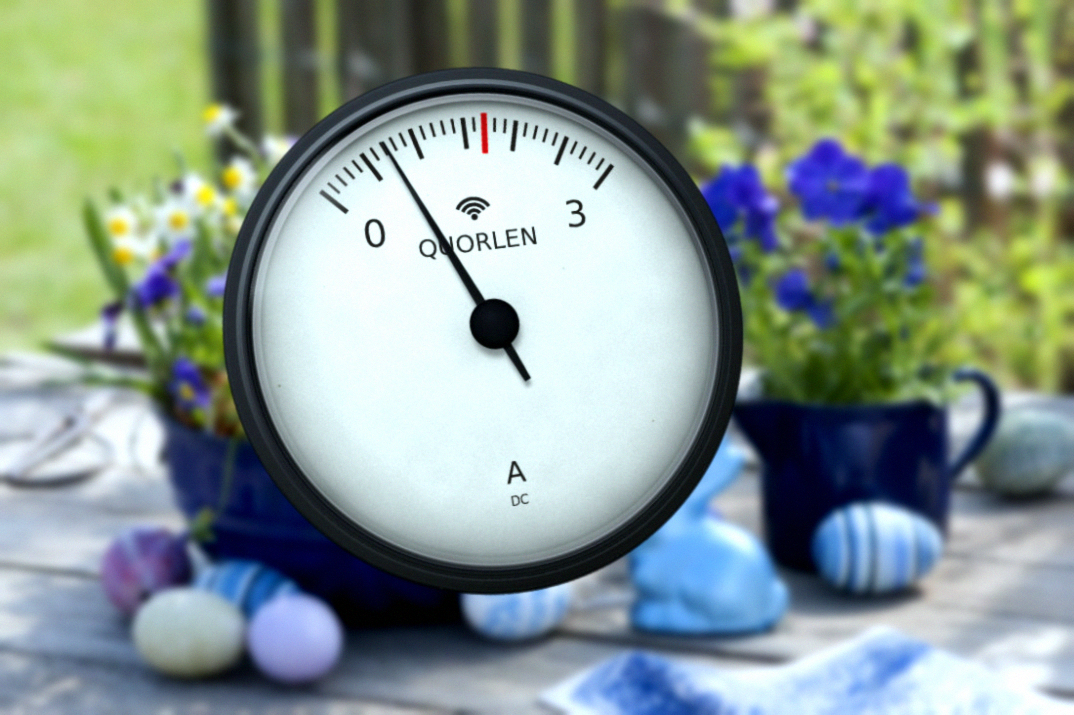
0.7 A
